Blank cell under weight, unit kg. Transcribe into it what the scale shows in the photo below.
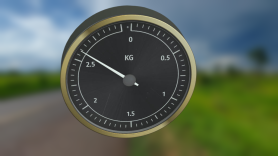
2.6 kg
